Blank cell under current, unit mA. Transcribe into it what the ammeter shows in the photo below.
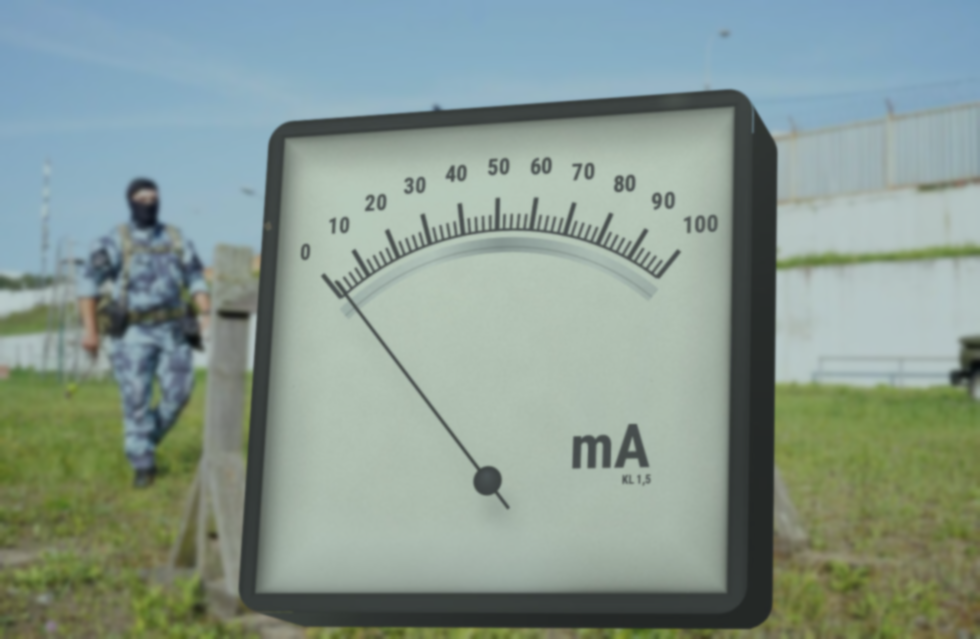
2 mA
